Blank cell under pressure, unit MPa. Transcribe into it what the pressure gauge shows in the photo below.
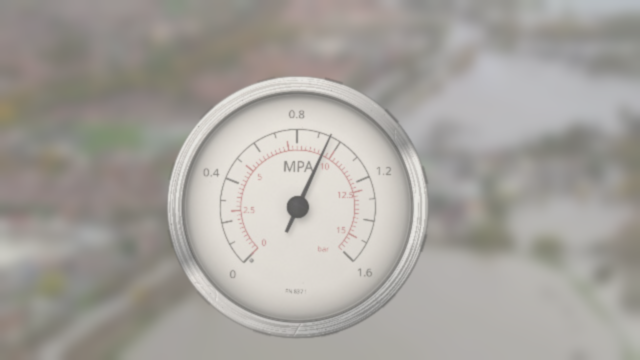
0.95 MPa
